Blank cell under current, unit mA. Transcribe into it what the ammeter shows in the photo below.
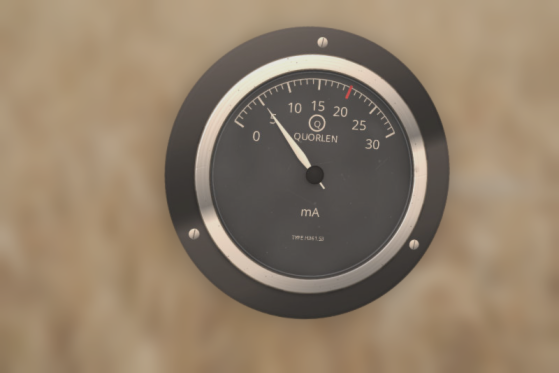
5 mA
